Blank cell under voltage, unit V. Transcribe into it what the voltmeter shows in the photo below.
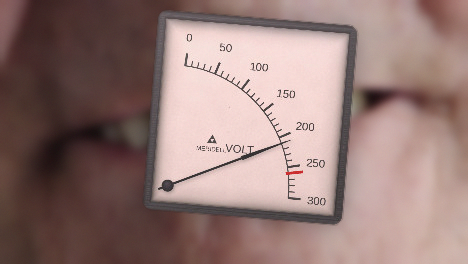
210 V
